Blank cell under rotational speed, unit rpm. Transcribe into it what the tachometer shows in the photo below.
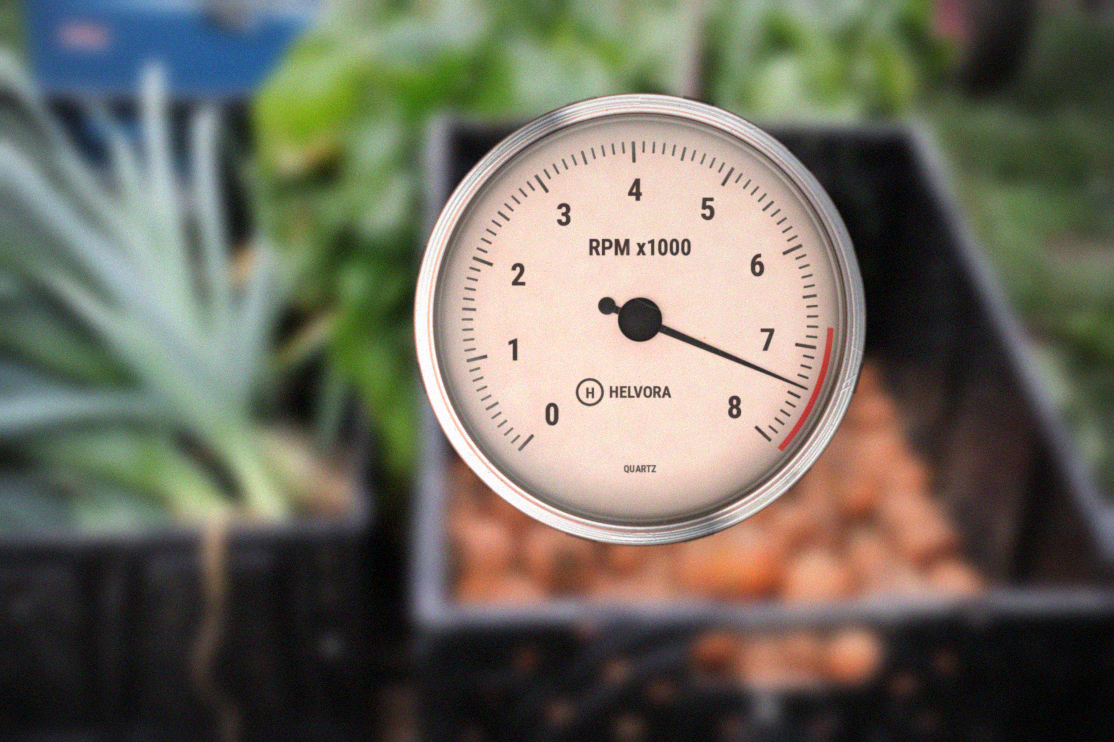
7400 rpm
